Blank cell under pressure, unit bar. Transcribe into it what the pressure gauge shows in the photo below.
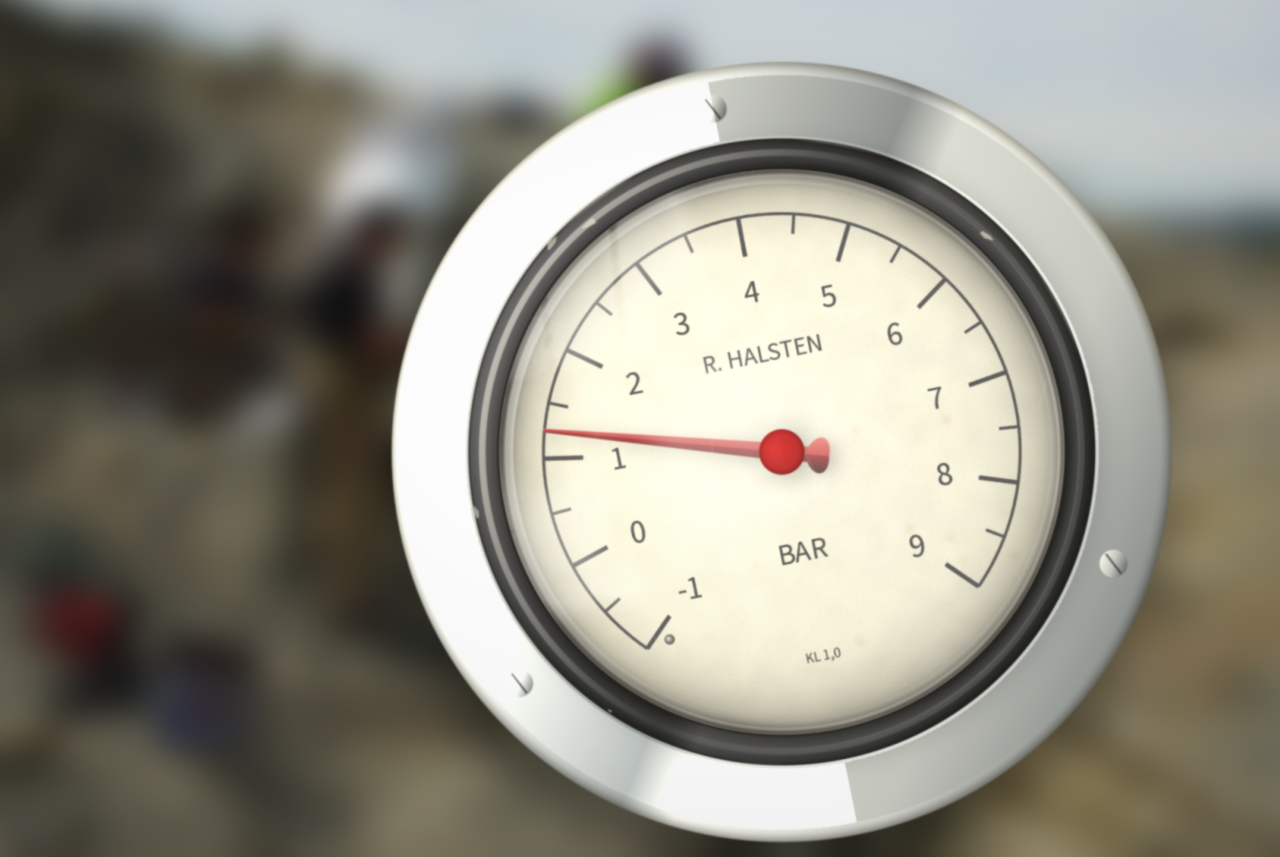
1.25 bar
